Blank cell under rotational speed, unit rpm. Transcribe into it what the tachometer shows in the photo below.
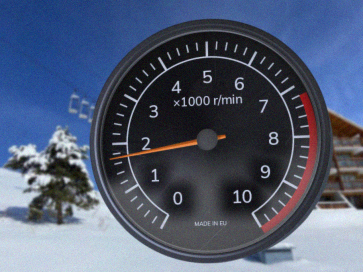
1700 rpm
